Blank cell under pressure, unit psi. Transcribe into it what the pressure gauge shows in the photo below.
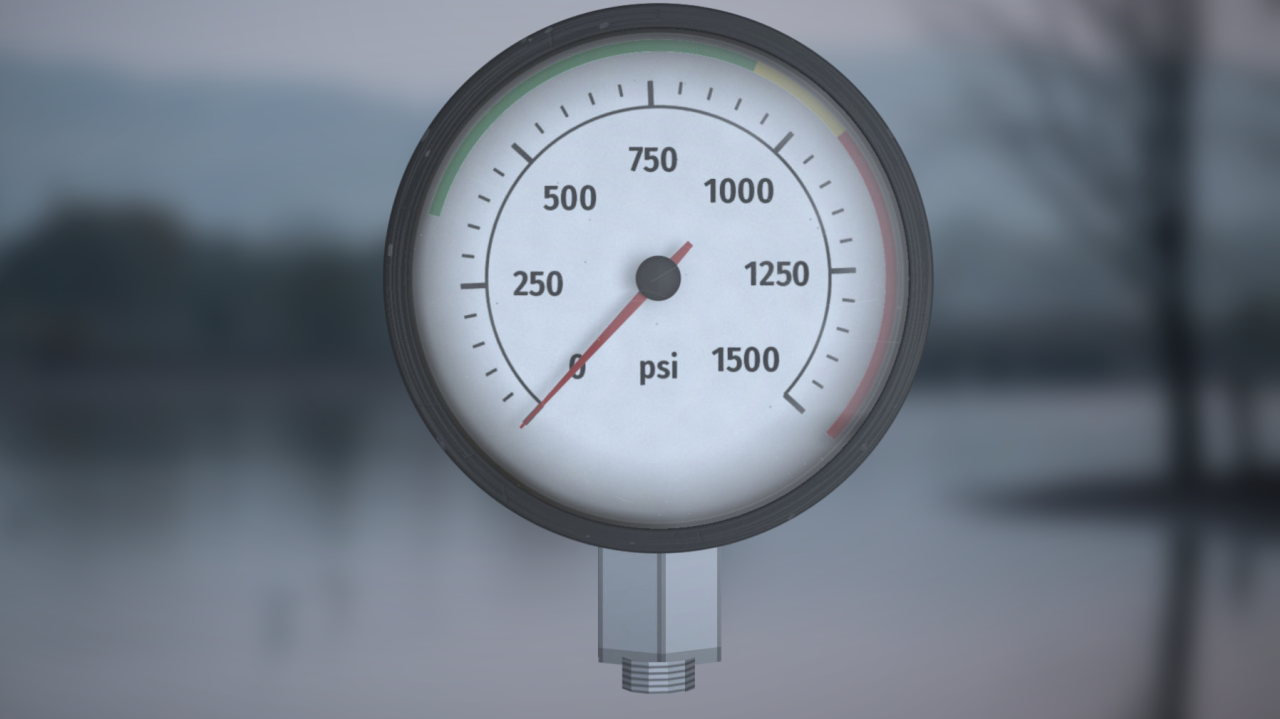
0 psi
